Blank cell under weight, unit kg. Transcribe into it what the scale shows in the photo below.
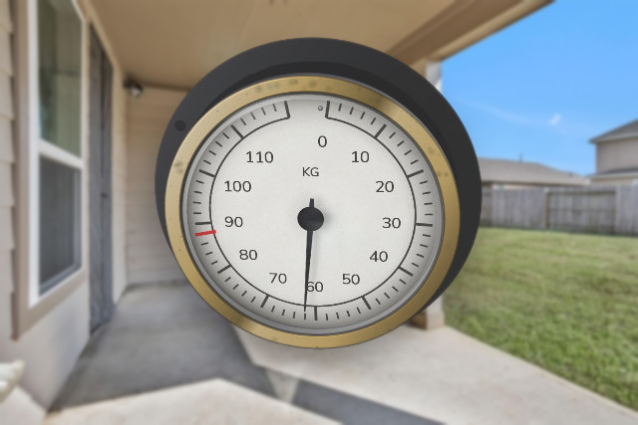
62 kg
